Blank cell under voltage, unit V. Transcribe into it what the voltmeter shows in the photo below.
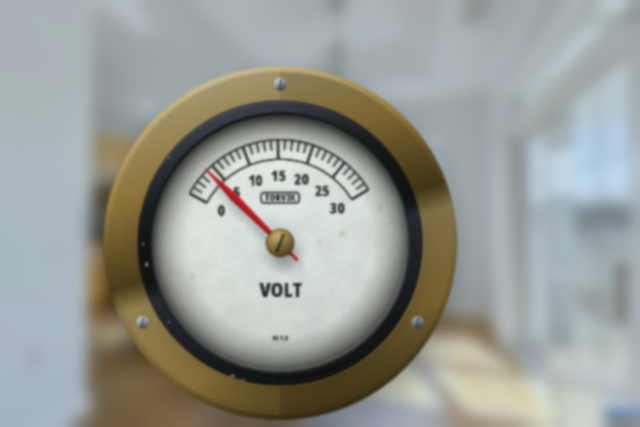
4 V
